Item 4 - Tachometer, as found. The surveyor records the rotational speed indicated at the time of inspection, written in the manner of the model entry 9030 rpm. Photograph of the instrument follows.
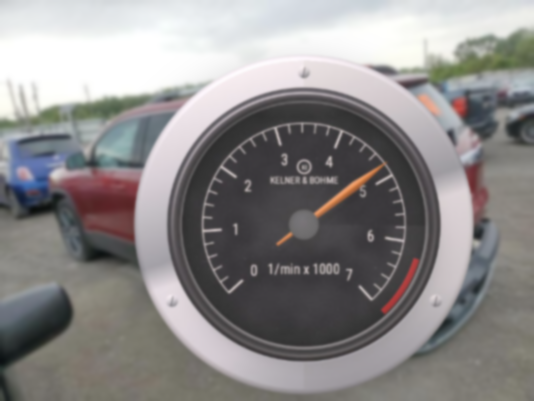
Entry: 4800 rpm
